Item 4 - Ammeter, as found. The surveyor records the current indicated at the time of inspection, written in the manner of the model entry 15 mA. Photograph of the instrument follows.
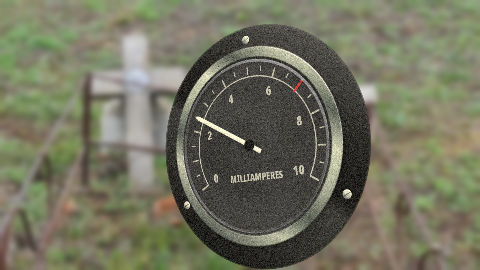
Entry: 2.5 mA
